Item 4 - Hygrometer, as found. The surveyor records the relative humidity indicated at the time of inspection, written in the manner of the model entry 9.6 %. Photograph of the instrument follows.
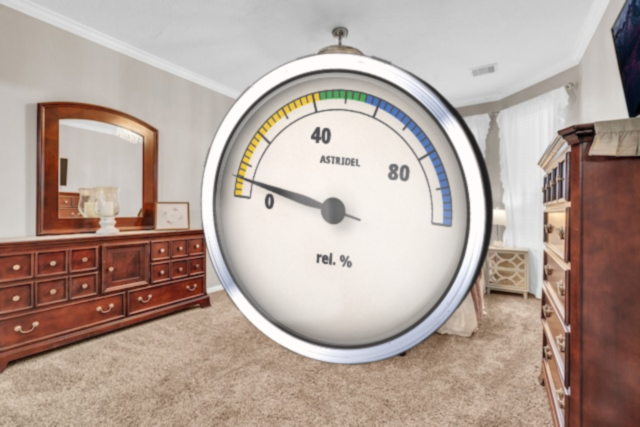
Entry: 6 %
